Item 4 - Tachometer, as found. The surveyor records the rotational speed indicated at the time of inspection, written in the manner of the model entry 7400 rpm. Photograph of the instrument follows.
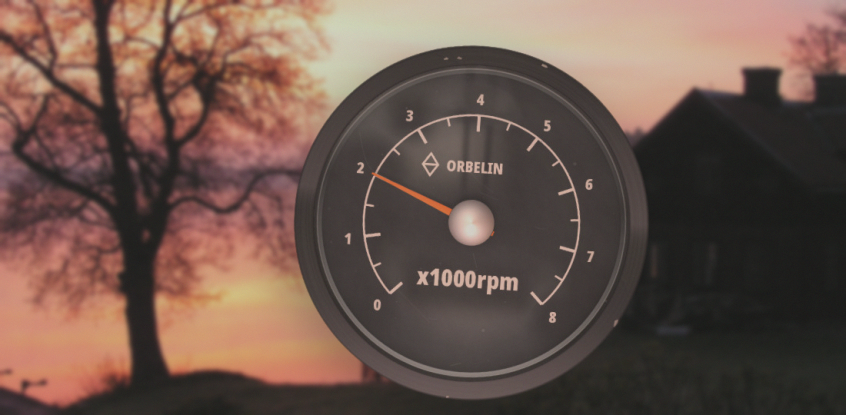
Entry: 2000 rpm
